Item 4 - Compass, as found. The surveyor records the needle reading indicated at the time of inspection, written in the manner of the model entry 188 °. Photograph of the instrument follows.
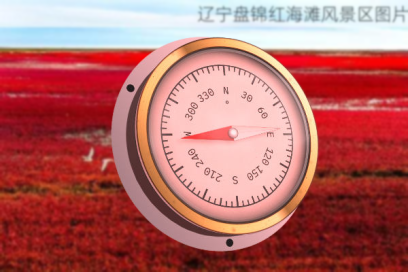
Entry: 265 °
